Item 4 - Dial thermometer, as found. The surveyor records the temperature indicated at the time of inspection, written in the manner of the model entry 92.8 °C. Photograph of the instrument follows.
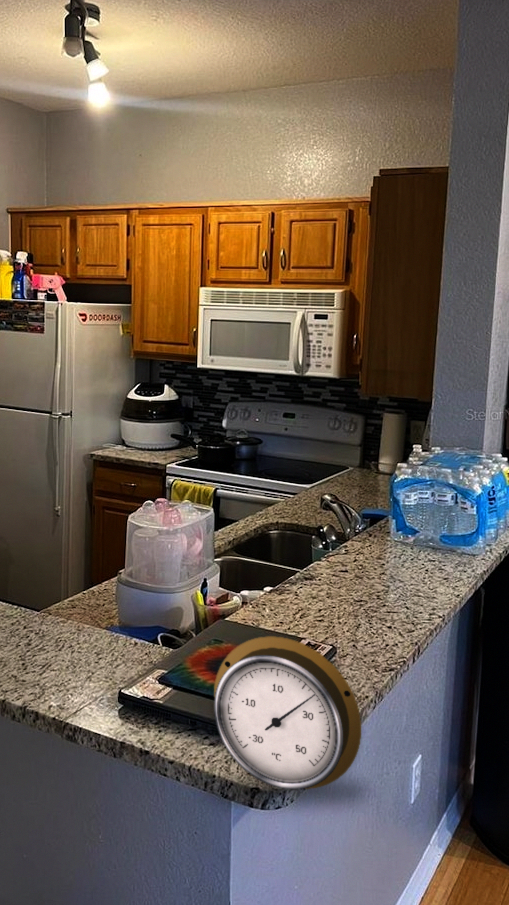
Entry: 24 °C
